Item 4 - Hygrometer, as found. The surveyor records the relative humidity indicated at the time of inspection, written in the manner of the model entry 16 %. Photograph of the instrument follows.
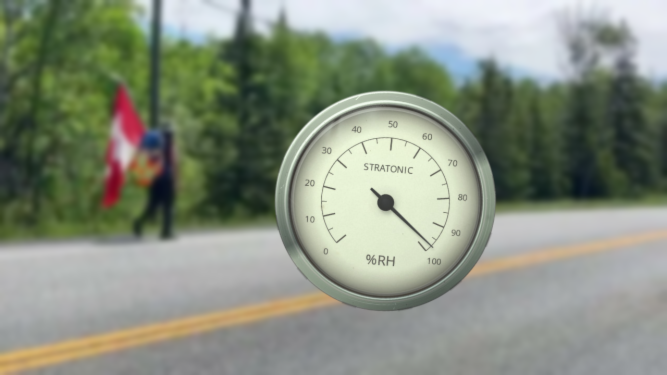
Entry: 97.5 %
